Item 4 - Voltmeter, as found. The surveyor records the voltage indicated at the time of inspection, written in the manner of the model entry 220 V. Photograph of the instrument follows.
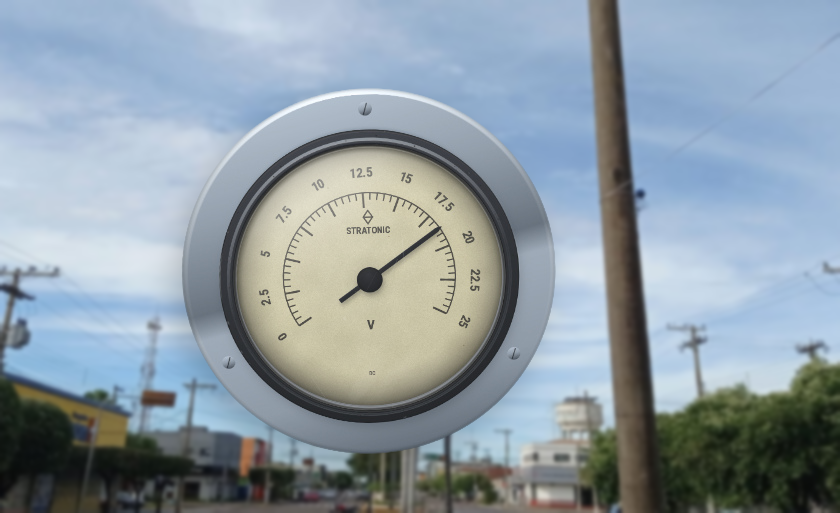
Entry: 18.5 V
